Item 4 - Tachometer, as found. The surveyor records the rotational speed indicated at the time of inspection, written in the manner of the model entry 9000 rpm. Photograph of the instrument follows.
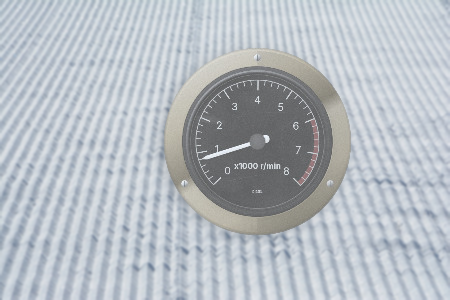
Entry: 800 rpm
